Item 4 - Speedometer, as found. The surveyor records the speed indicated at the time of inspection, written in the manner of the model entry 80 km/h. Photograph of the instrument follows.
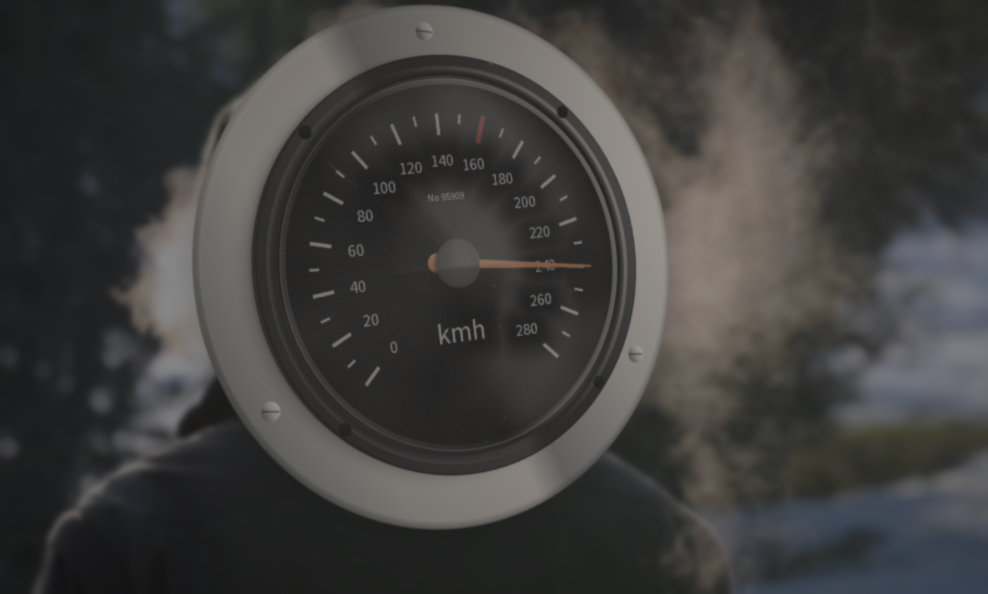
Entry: 240 km/h
